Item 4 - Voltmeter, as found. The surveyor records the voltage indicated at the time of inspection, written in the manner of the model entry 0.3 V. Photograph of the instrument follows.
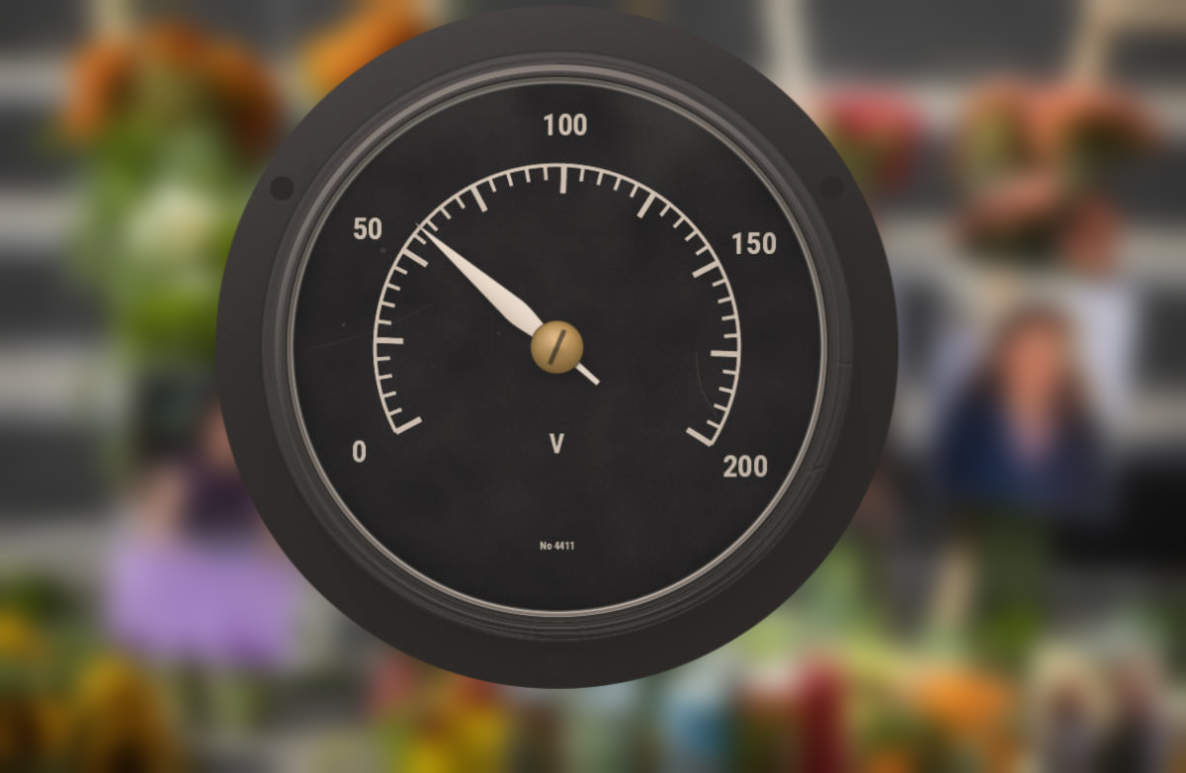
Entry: 57.5 V
